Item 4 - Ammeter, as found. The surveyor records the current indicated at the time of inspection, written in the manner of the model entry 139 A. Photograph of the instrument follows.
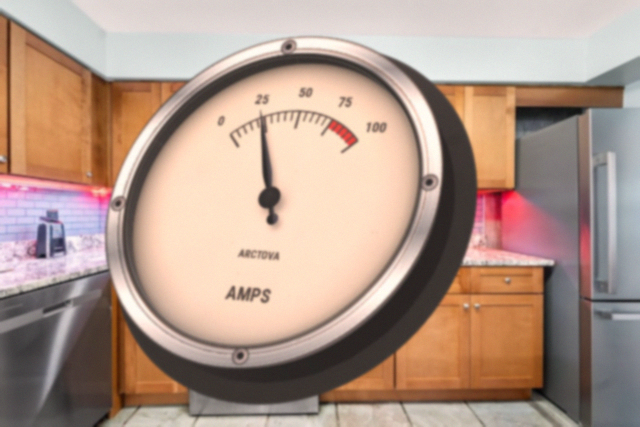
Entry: 25 A
